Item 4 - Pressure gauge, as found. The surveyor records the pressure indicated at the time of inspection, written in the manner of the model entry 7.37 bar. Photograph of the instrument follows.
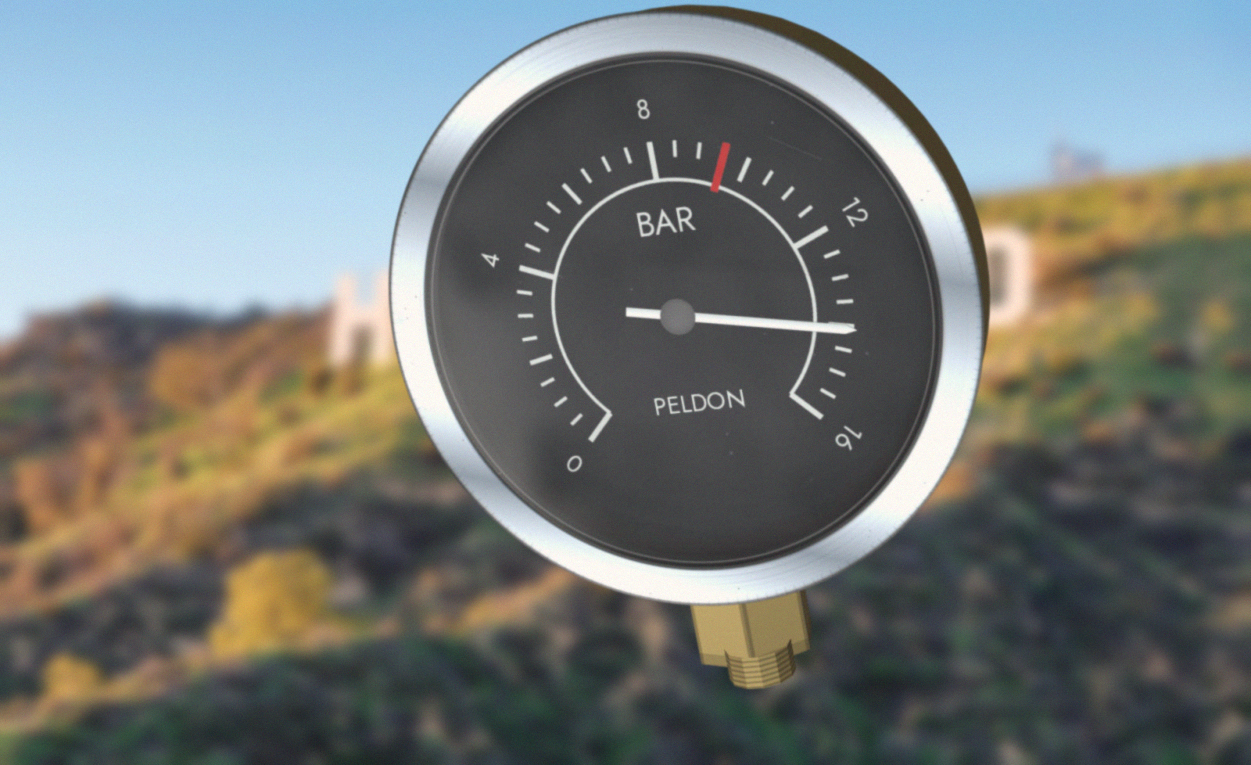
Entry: 14 bar
